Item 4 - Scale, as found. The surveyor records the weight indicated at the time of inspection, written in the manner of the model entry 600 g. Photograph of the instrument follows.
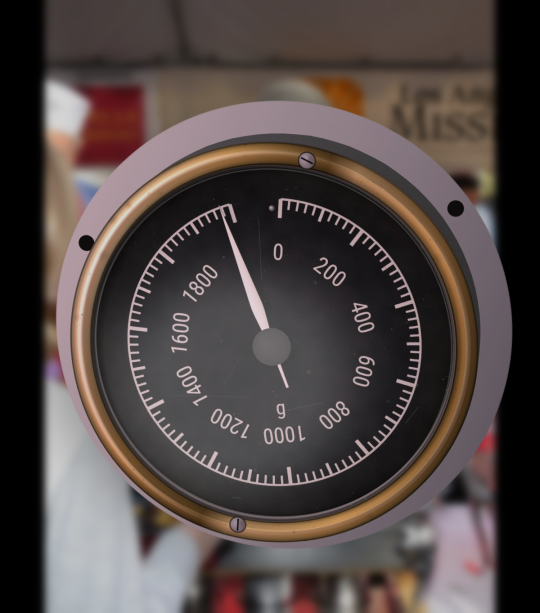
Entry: 1980 g
